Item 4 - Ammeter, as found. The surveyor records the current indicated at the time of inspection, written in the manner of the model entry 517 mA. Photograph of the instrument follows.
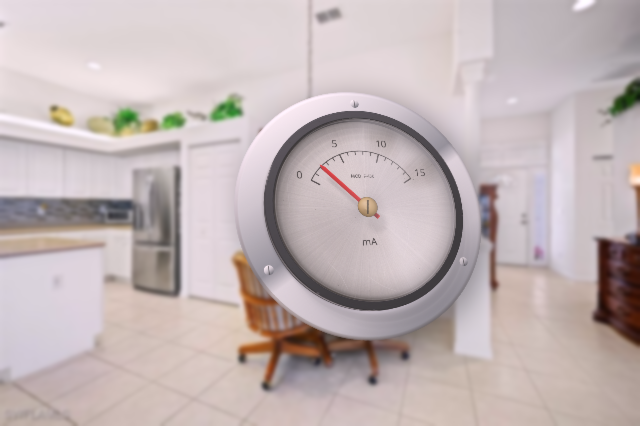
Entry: 2 mA
